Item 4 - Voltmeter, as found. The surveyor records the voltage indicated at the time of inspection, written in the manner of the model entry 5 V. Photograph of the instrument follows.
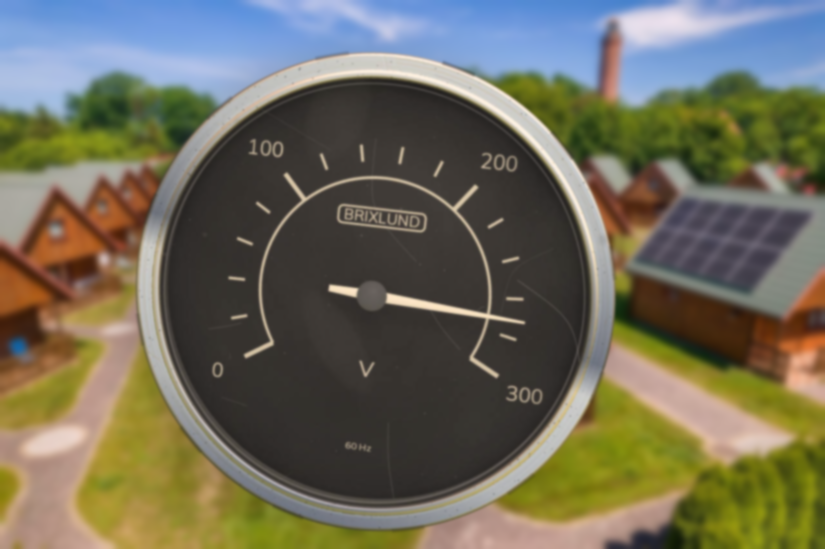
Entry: 270 V
